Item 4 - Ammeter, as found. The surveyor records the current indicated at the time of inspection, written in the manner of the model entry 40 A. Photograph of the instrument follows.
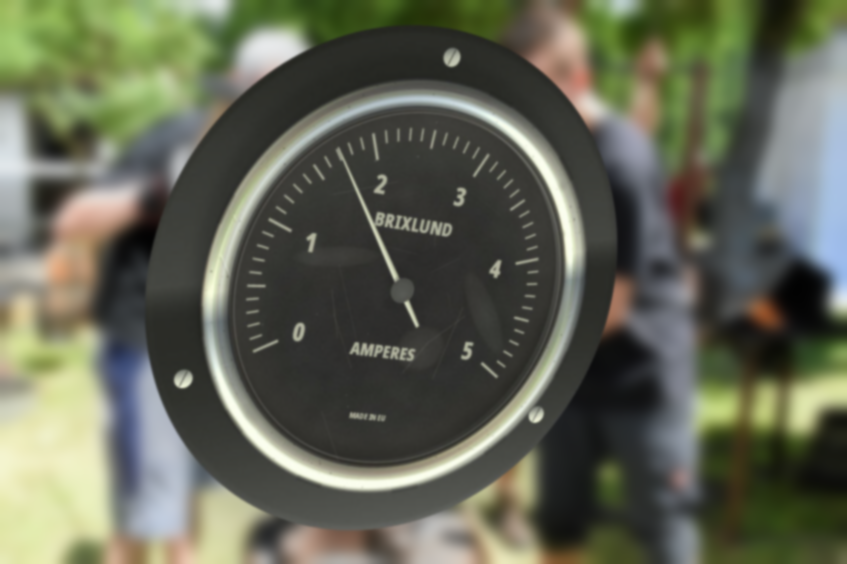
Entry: 1.7 A
